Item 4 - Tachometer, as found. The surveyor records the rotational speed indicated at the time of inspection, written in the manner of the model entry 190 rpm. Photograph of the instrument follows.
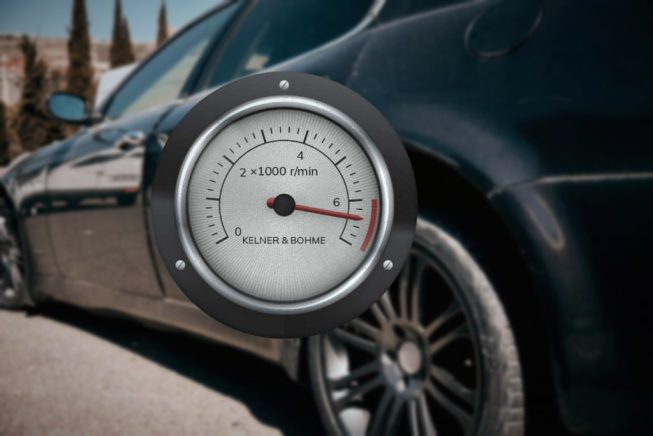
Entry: 6400 rpm
